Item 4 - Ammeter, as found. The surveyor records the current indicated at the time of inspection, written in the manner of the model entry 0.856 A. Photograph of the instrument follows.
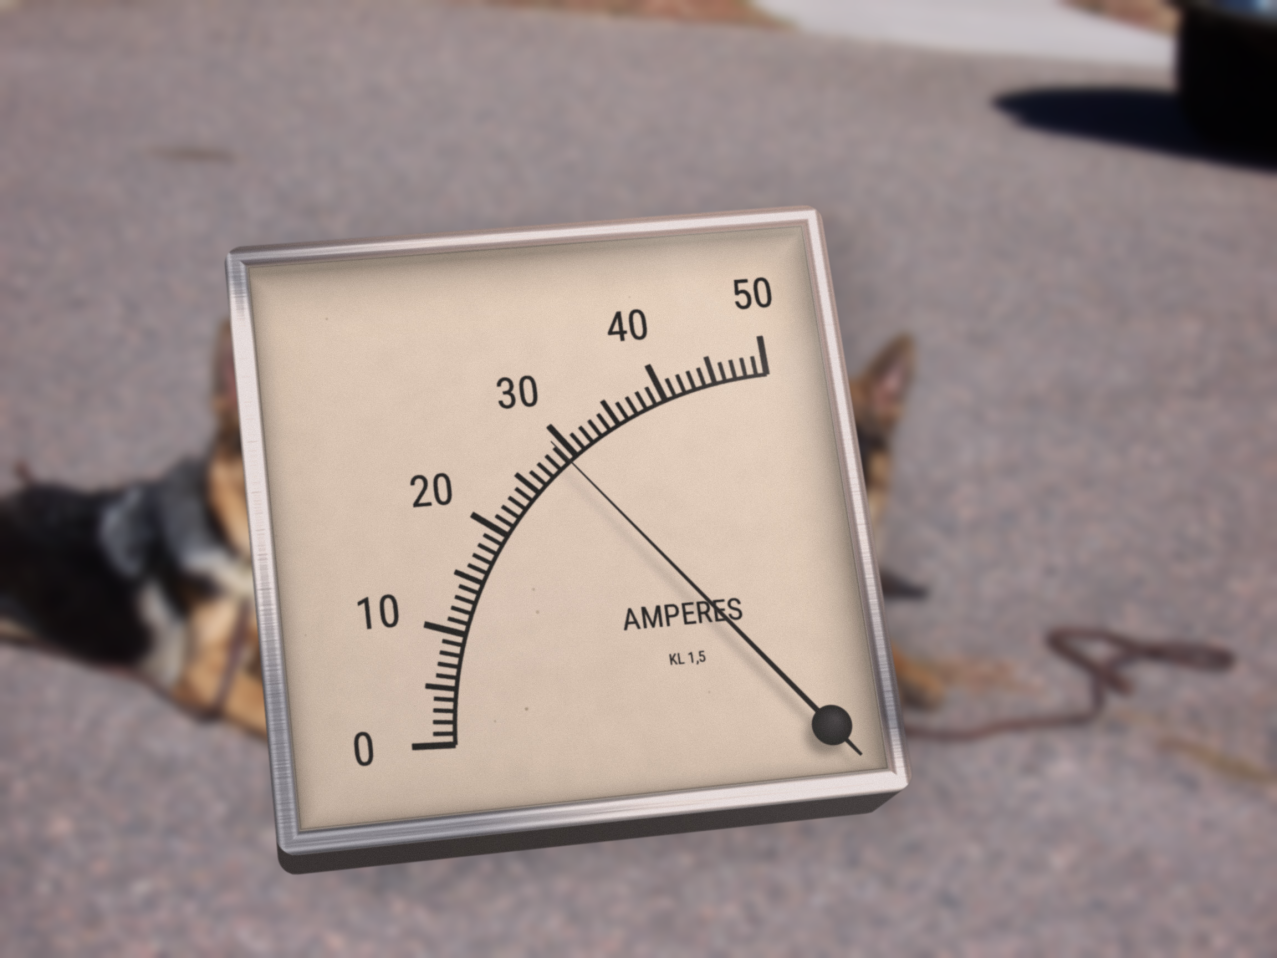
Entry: 29 A
